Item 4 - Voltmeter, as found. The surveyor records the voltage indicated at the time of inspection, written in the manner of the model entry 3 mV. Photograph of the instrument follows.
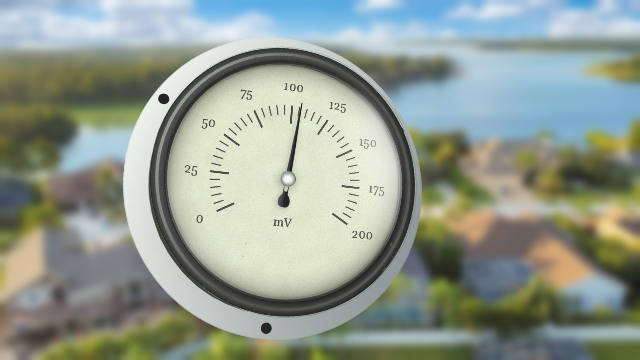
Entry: 105 mV
